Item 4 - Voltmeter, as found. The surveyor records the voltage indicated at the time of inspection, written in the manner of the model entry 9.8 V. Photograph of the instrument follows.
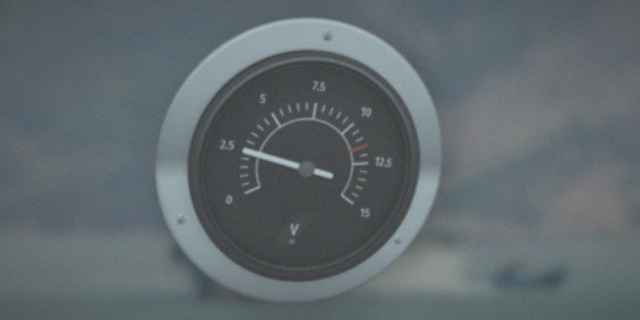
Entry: 2.5 V
